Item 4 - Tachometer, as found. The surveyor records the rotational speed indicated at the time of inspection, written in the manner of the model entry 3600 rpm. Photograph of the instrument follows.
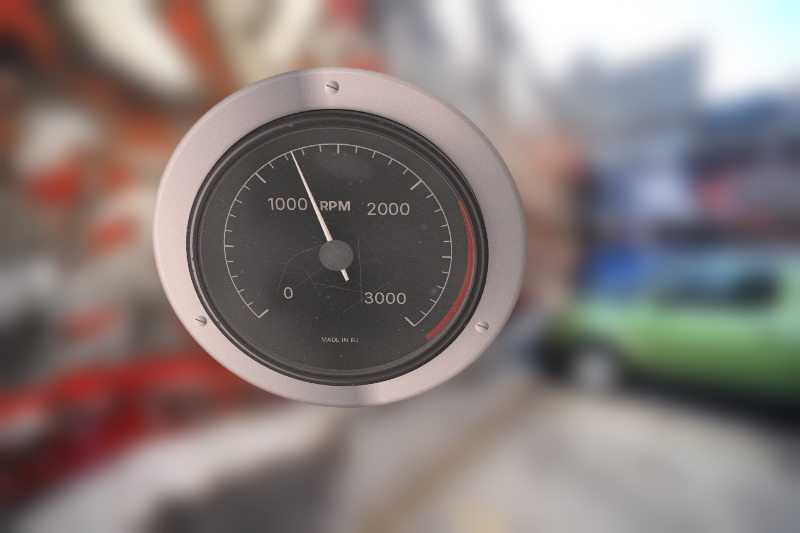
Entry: 1250 rpm
